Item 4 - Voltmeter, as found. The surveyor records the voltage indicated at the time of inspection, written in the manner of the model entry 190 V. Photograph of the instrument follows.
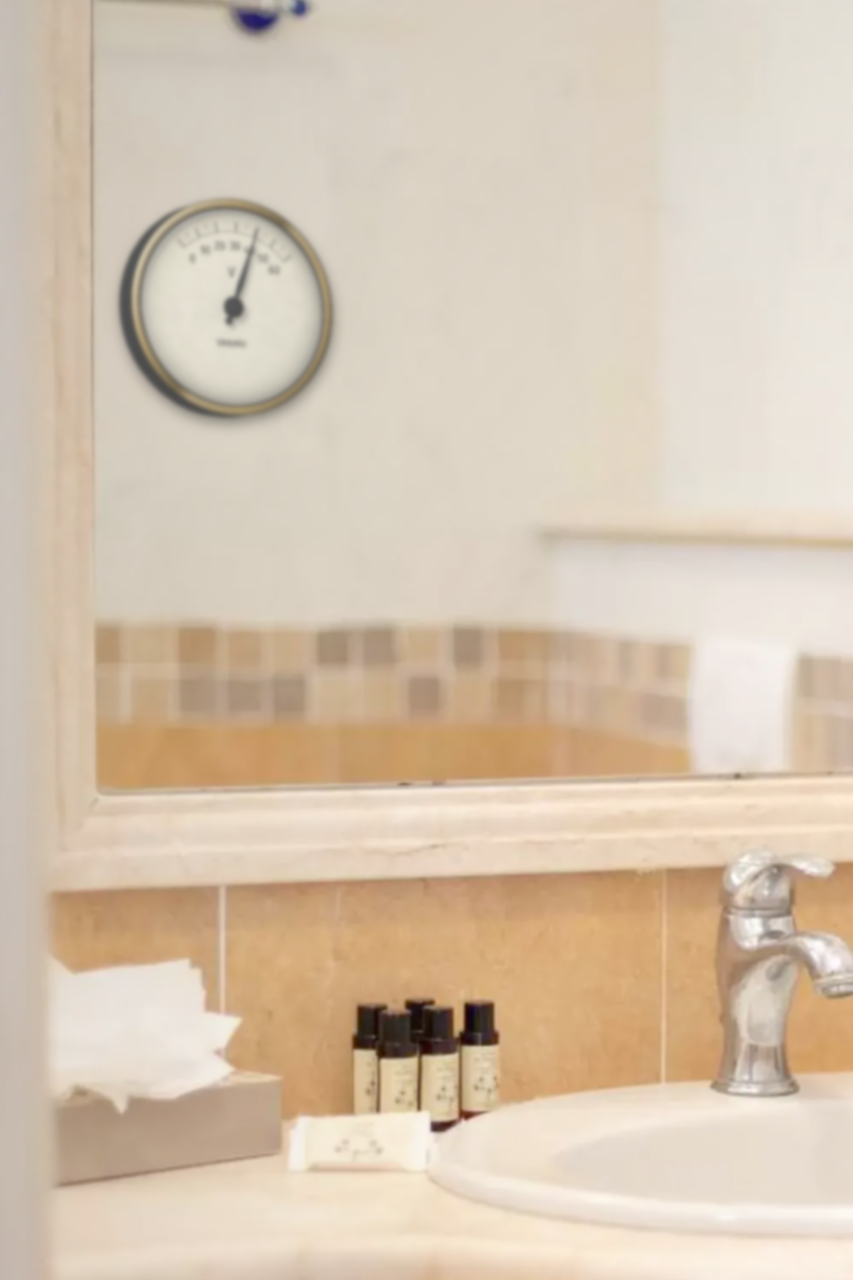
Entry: 40 V
